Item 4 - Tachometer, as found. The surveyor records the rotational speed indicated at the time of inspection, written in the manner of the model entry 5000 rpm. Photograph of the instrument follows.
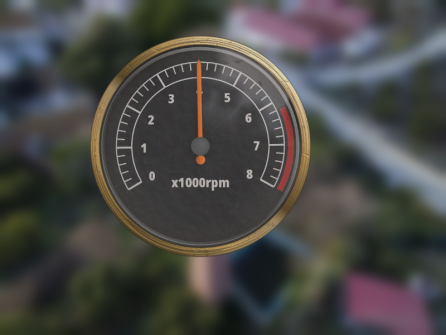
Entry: 4000 rpm
